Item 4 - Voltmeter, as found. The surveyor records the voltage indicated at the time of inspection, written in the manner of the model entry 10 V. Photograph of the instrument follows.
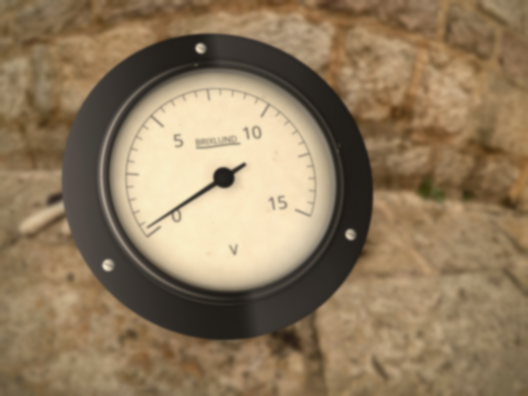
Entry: 0.25 V
